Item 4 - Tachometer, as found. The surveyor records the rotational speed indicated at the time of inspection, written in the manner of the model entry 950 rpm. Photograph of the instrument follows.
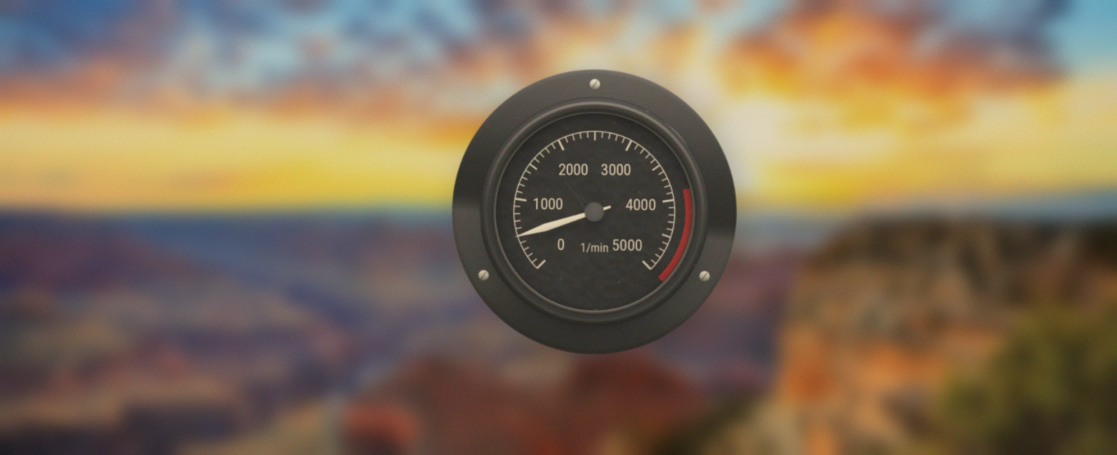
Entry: 500 rpm
